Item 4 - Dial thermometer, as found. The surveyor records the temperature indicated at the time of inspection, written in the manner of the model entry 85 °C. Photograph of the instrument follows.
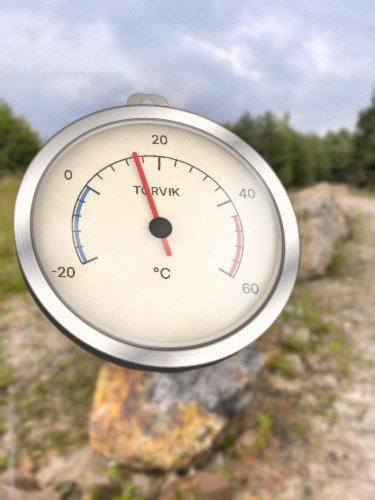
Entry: 14 °C
